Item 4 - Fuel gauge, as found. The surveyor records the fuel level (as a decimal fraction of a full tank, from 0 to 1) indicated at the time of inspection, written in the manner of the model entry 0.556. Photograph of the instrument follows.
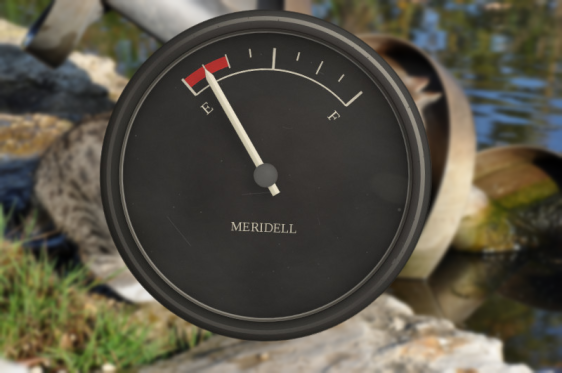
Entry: 0.125
